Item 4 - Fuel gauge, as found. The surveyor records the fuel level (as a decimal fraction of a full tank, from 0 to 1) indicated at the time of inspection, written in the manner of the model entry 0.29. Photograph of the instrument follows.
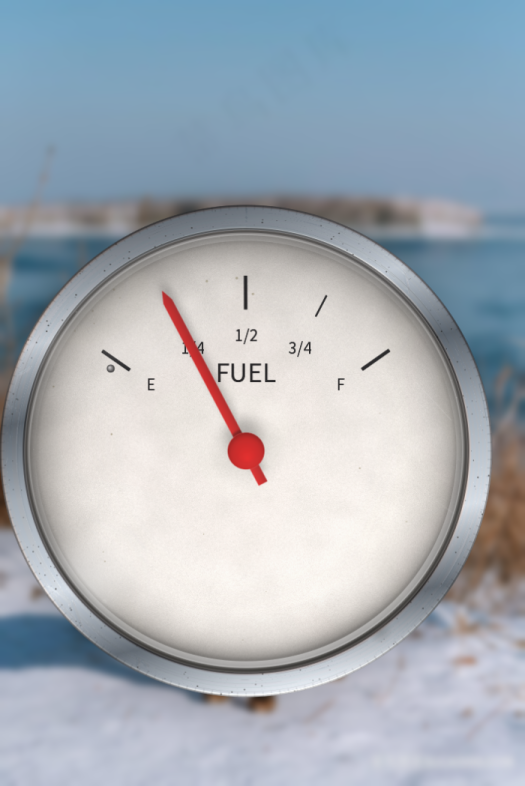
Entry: 0.25
